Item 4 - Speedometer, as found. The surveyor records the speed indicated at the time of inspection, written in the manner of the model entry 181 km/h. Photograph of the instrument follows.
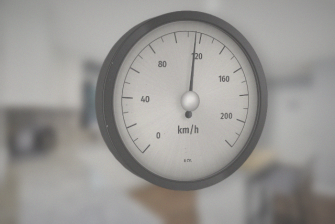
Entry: 115 km/h
